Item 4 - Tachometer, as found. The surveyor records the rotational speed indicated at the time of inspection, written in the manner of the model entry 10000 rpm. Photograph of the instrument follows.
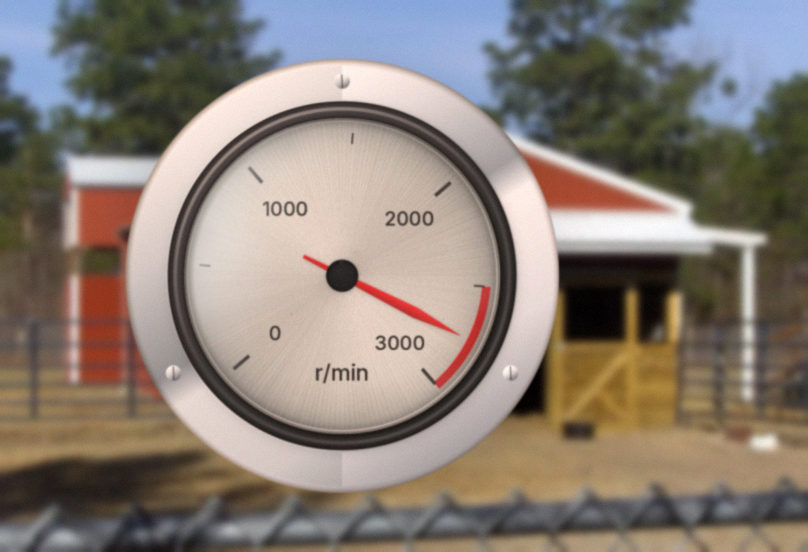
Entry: 2750 rpm
